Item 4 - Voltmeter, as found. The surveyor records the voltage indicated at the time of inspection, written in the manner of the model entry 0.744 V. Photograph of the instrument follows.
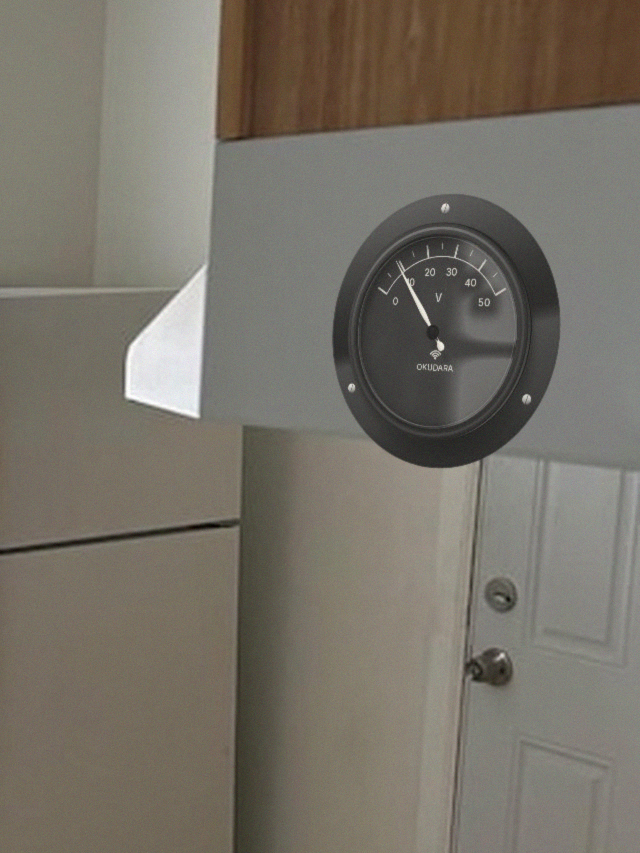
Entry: 10 V
